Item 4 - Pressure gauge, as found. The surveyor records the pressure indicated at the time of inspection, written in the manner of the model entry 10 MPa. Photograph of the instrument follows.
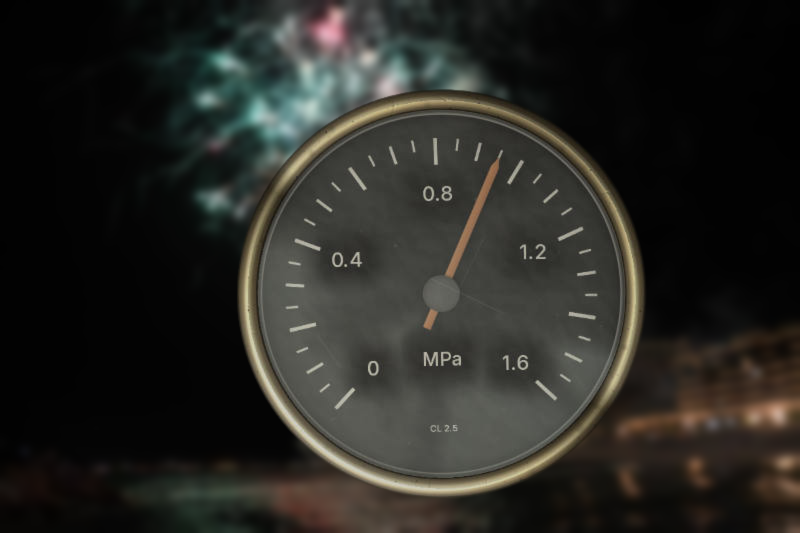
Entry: 0.95 MPa
